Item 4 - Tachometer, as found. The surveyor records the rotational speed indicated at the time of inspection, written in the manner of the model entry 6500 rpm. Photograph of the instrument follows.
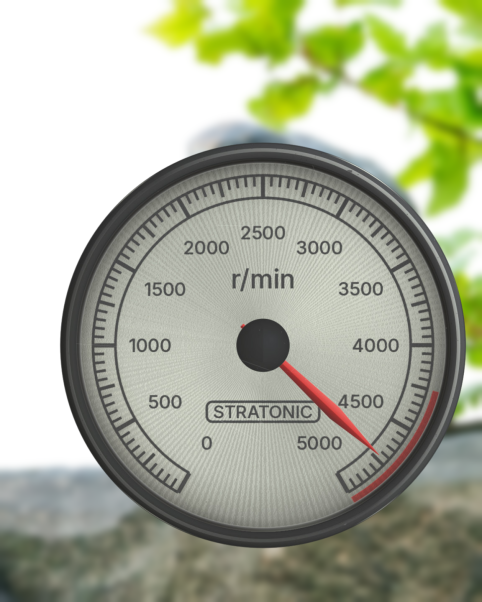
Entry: 4725 rpm
